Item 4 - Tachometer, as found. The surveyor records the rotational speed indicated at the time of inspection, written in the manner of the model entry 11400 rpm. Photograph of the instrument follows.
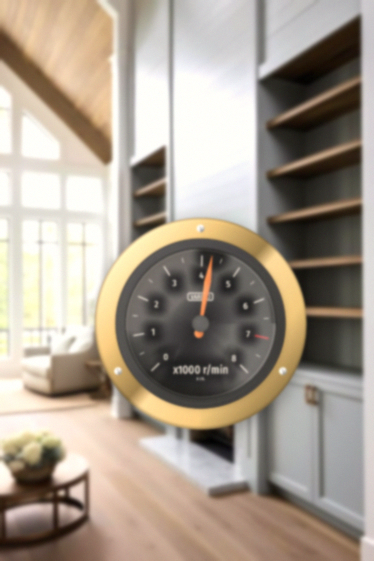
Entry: 4250 rpm
